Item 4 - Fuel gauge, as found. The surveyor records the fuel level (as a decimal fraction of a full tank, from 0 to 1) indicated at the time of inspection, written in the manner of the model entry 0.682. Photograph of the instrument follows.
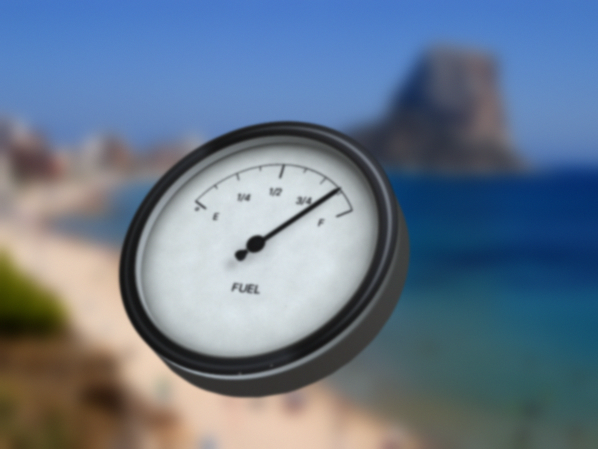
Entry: 0.875
